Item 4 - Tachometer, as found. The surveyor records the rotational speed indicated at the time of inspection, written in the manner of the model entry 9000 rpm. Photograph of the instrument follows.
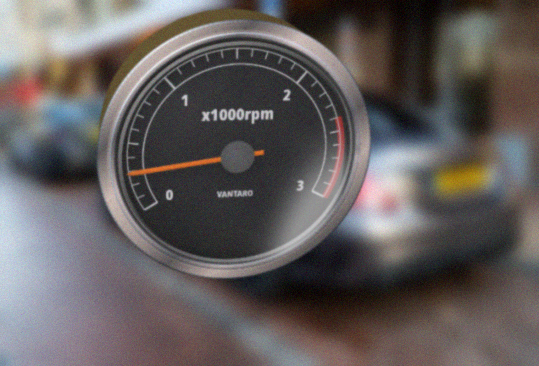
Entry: 300 rpm
